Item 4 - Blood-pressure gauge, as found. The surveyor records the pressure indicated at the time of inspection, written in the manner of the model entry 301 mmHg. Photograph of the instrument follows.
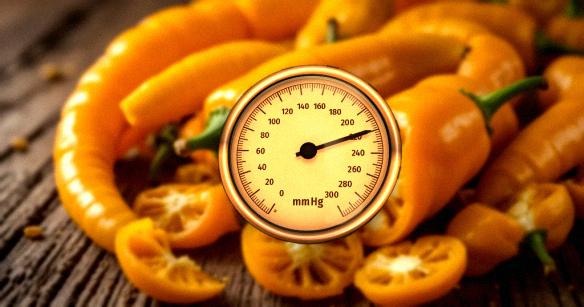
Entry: 220 mmHg
